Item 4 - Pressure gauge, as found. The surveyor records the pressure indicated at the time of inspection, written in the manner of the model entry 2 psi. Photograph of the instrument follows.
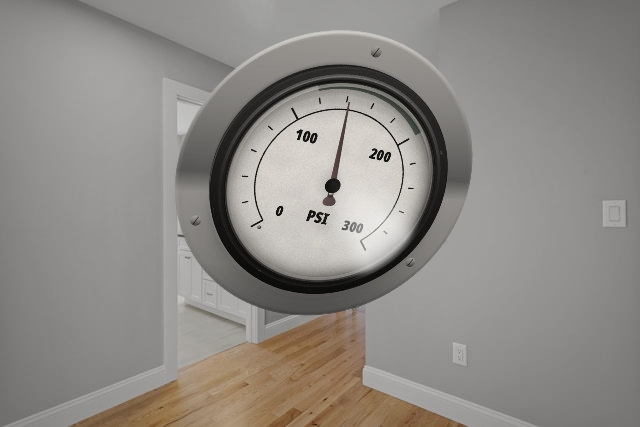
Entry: 140 psi
